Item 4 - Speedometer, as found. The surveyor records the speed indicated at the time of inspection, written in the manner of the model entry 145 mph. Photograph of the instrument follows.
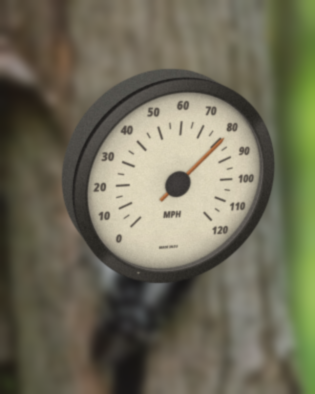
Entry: 80 mph
